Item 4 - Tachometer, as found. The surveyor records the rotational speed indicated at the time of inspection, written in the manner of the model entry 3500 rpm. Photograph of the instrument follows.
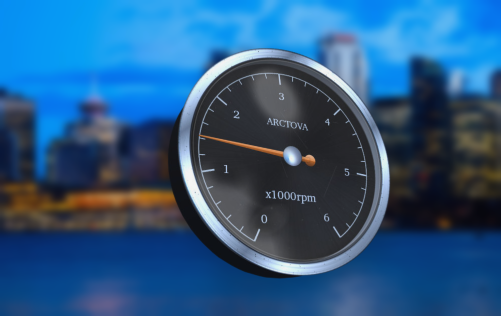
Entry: 1400 rpm
